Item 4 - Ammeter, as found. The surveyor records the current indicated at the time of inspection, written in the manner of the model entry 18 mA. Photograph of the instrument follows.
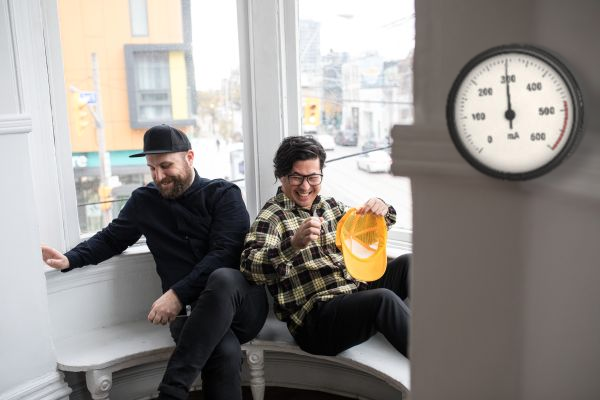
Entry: 300 mA
